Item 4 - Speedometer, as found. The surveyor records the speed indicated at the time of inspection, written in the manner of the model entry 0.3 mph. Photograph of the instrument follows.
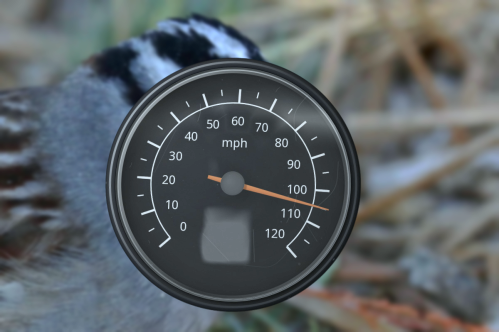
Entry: 105 mph
